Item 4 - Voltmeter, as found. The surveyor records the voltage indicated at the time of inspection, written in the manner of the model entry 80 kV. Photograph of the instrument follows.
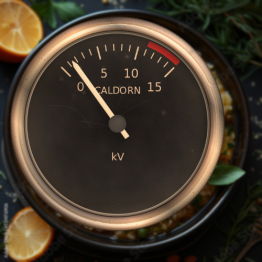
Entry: 1.5 kV
